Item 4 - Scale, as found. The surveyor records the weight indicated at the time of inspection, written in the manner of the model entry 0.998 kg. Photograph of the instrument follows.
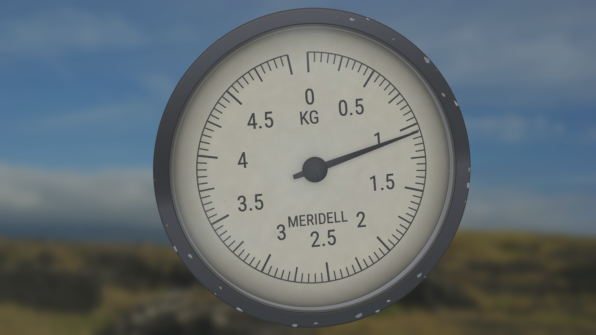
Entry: 1.05 kg
